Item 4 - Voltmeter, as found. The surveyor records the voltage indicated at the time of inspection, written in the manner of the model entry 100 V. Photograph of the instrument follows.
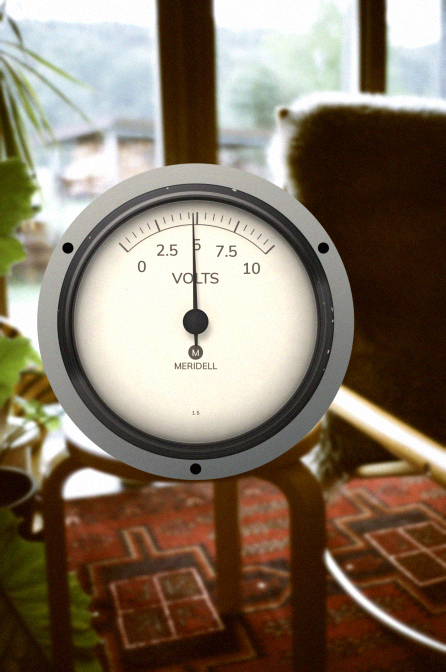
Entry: 4.75 V
